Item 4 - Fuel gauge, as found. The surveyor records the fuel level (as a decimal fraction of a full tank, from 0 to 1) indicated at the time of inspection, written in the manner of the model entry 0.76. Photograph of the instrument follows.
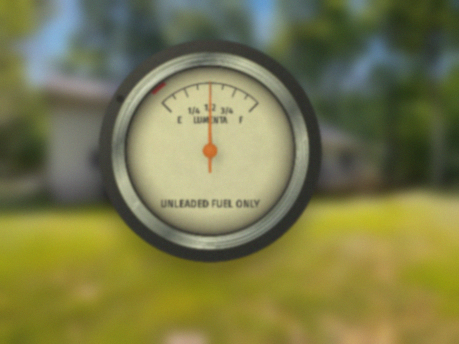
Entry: 0.5
